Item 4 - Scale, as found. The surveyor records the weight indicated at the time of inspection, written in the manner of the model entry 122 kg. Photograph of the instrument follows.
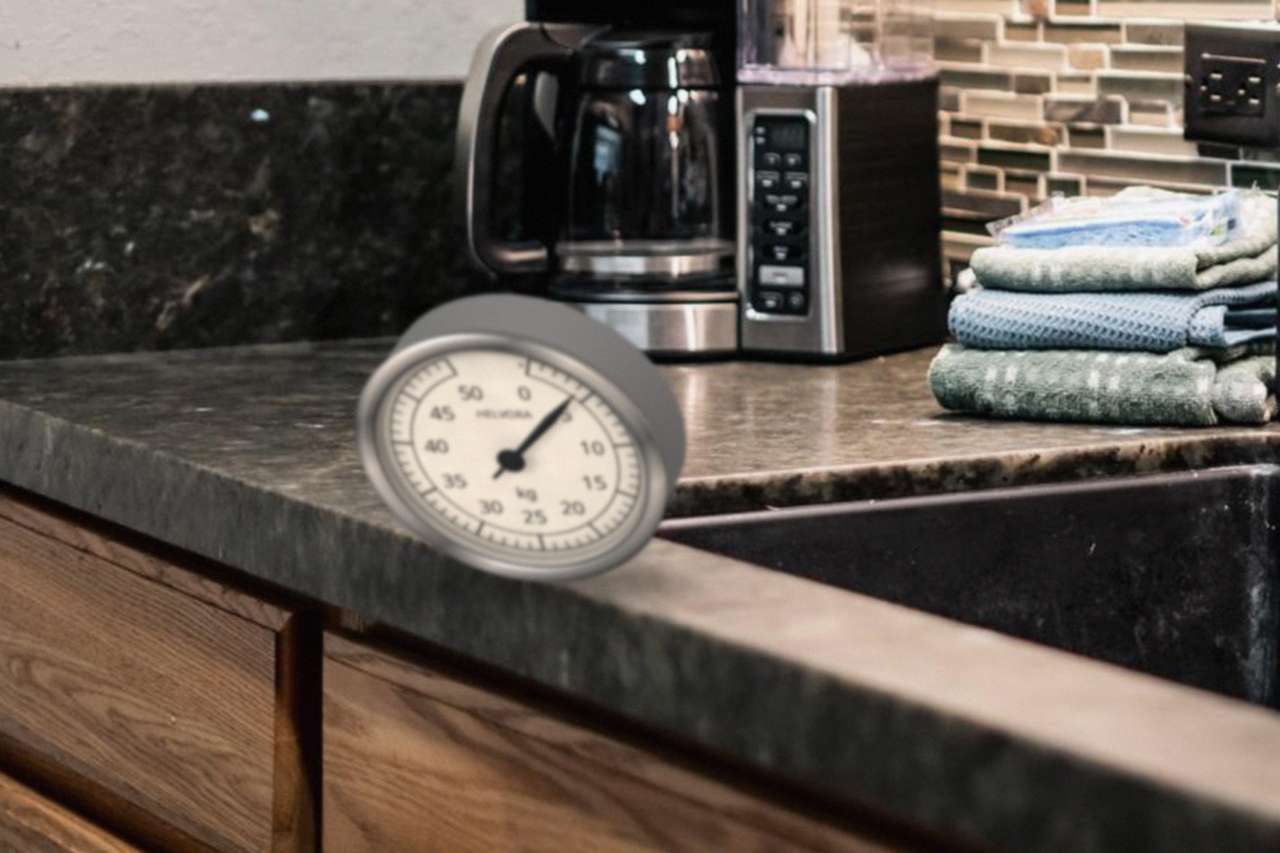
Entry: 4 kg
